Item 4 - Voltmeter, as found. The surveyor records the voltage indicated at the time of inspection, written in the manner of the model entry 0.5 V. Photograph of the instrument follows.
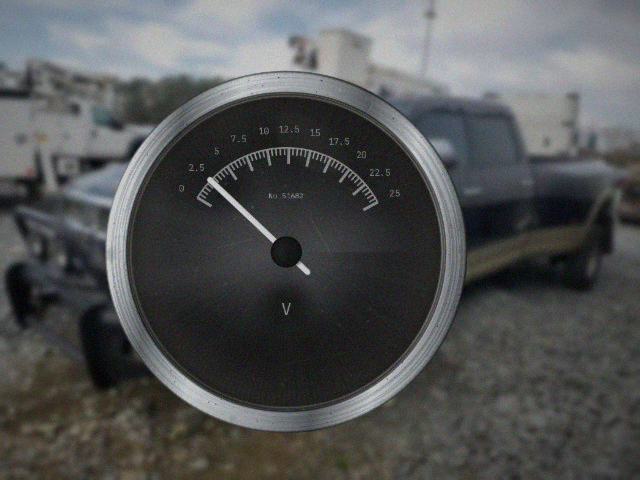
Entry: 2.5 V
